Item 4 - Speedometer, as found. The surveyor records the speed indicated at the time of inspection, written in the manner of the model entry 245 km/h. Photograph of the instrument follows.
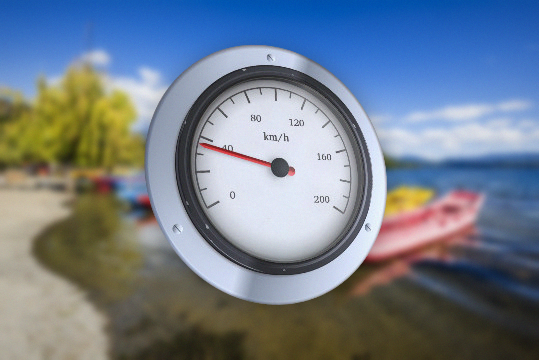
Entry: 35 km/h
